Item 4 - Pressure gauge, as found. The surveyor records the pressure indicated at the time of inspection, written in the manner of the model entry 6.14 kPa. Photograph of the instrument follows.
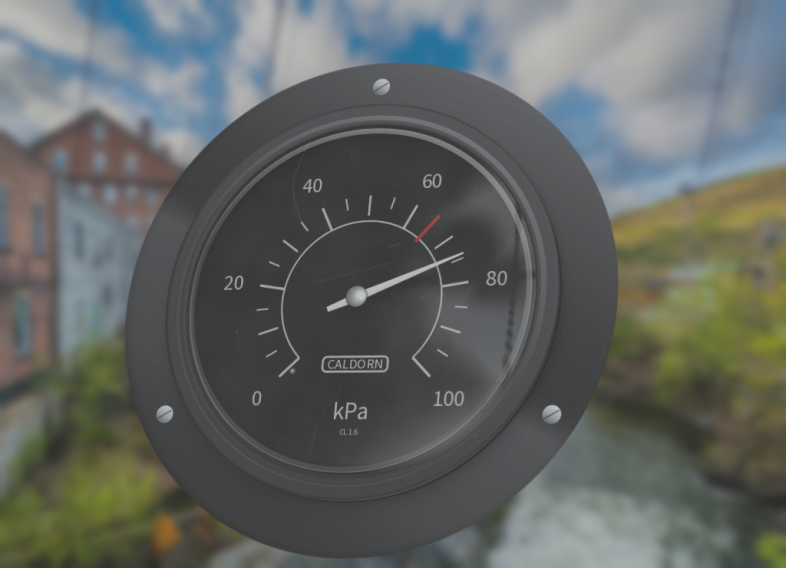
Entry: 75 kPa
